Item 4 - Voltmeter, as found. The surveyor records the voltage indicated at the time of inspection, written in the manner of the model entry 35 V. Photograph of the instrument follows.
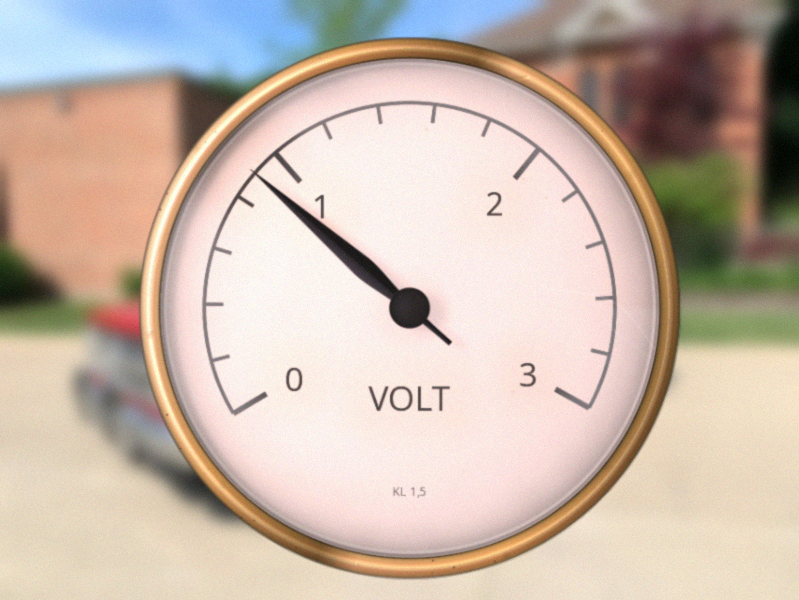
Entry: 0.9 V
